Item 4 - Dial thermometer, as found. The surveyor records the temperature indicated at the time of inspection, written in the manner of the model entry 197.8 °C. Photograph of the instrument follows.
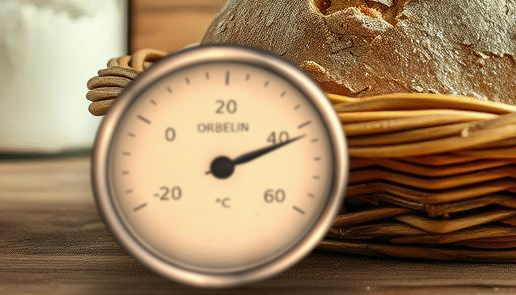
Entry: 42 °C
